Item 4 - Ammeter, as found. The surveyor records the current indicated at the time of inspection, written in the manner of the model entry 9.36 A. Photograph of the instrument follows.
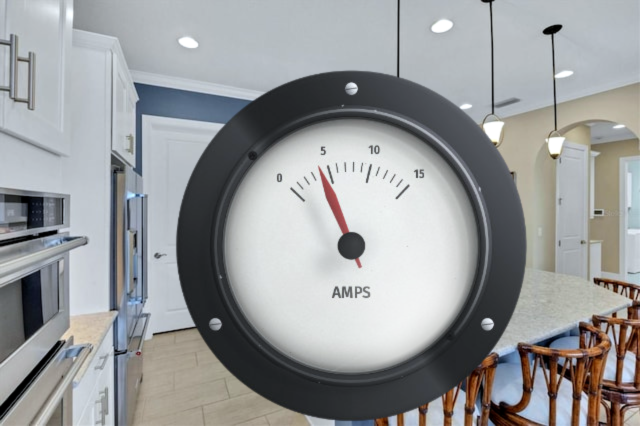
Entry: 4 A
